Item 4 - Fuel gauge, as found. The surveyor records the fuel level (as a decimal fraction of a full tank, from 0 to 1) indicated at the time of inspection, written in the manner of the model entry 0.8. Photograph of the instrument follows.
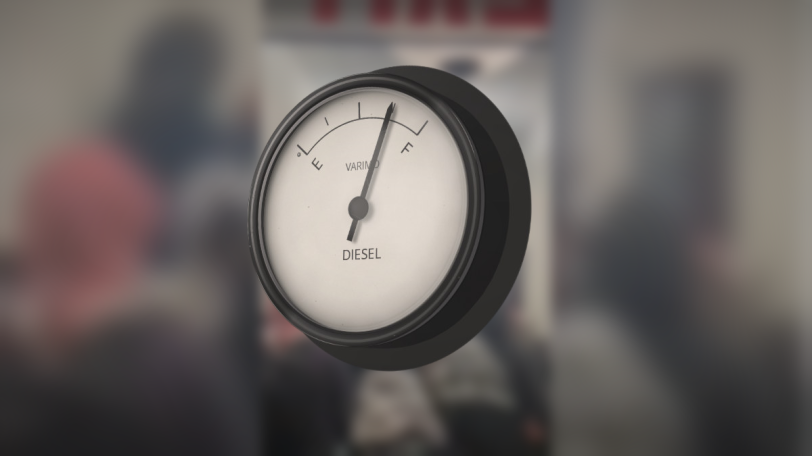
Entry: 0.75
